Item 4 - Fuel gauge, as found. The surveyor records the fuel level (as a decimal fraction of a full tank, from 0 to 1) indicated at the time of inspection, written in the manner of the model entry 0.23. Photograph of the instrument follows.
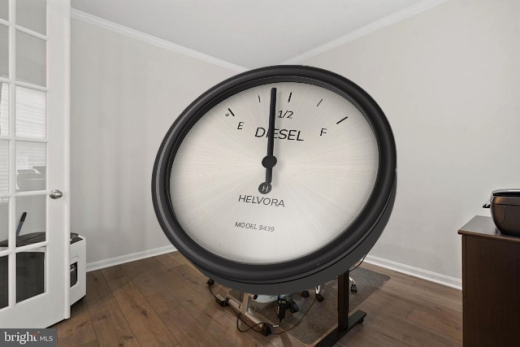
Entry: 0.375
